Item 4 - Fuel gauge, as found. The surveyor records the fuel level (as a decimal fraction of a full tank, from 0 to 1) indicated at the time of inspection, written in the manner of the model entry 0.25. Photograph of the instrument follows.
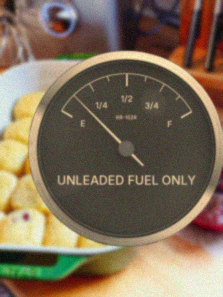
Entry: 0.125
